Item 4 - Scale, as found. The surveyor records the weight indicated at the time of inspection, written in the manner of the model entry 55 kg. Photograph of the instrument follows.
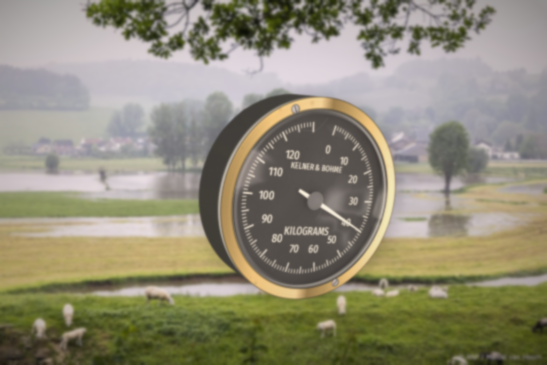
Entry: 40 kg
